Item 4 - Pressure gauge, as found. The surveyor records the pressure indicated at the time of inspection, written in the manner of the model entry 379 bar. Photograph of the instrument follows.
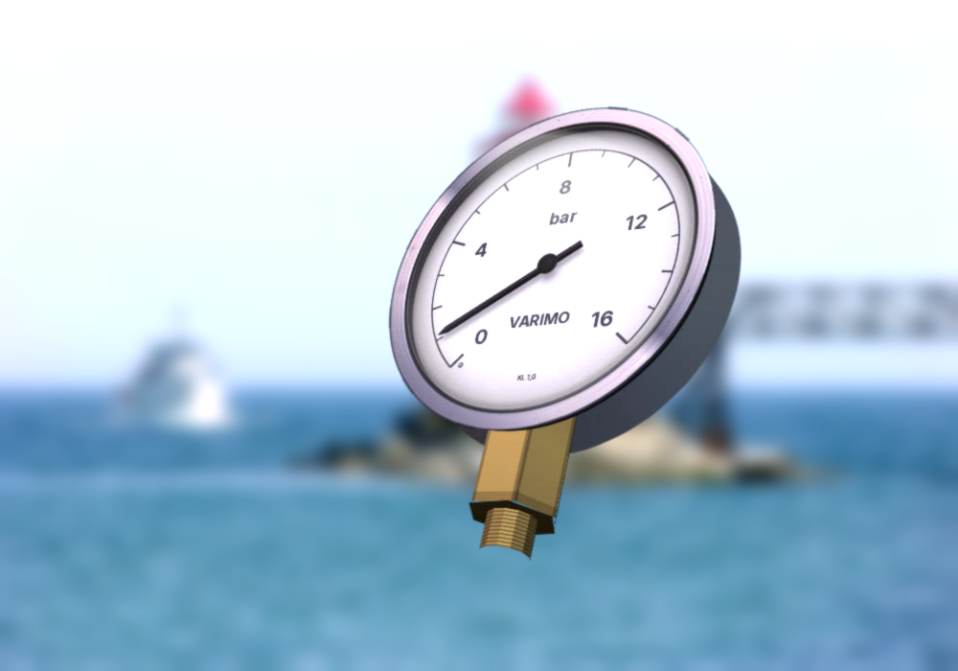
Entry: 1 bar
